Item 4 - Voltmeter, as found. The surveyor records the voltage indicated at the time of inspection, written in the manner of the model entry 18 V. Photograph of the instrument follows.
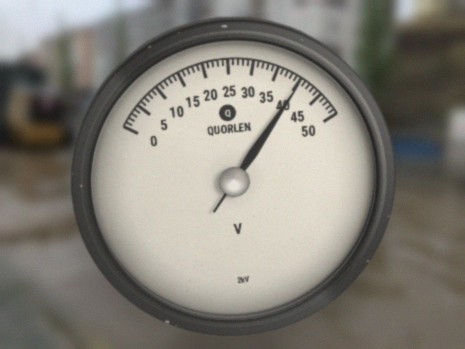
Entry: 40 V
